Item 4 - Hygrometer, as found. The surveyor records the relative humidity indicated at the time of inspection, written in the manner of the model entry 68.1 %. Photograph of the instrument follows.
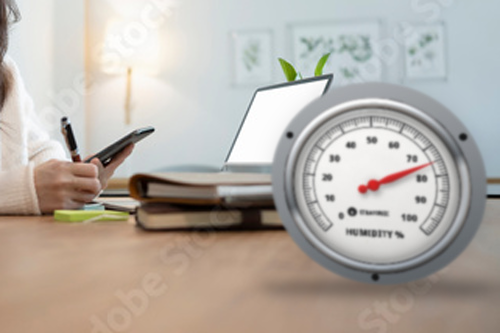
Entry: 75 %
